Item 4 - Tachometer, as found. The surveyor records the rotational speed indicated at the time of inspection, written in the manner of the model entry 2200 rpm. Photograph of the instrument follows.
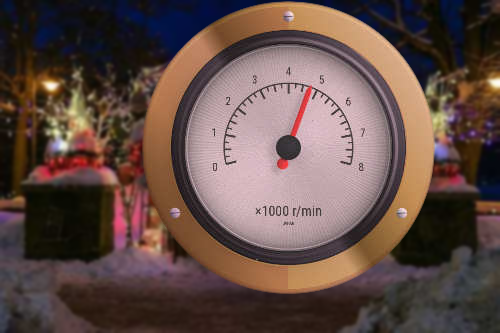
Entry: 4750 rpm
